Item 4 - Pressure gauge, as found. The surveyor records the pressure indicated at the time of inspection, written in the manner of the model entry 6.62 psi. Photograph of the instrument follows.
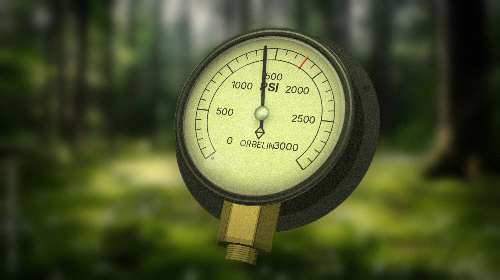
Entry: 1400 psi
